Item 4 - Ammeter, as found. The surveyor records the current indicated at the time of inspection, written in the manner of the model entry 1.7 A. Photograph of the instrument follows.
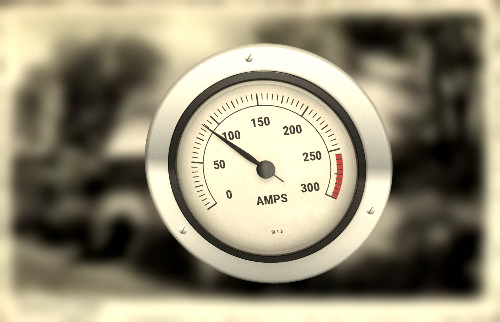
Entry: 90 A
